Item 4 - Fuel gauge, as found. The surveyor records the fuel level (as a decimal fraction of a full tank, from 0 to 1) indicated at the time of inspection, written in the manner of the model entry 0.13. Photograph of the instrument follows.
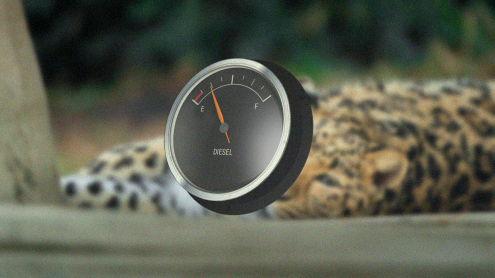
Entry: 0.25
